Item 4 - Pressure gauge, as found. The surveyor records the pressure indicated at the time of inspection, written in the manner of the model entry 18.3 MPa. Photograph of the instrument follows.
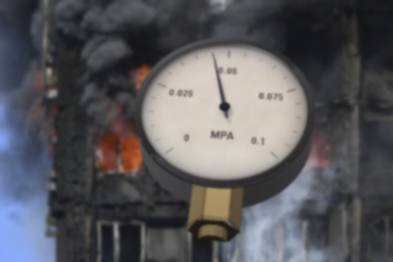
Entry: 0.045 MPa
